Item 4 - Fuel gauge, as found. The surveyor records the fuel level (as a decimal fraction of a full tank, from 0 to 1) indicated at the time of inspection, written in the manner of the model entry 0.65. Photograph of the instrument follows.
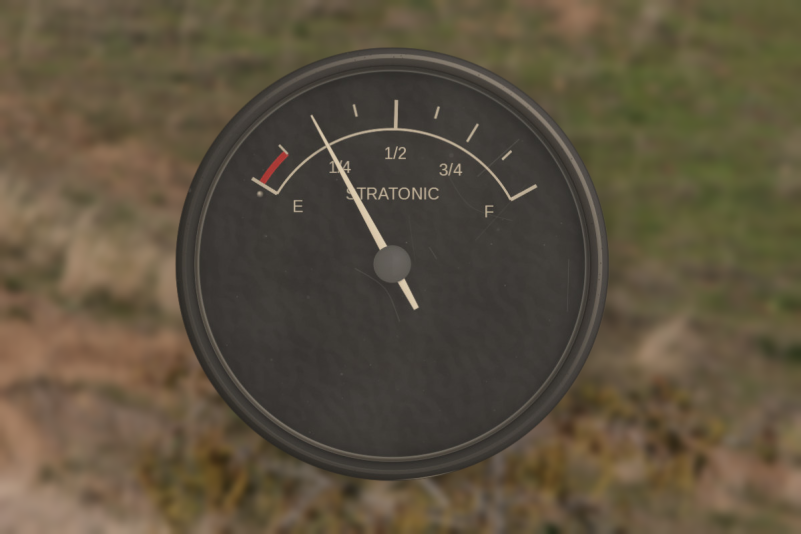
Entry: 0.25
